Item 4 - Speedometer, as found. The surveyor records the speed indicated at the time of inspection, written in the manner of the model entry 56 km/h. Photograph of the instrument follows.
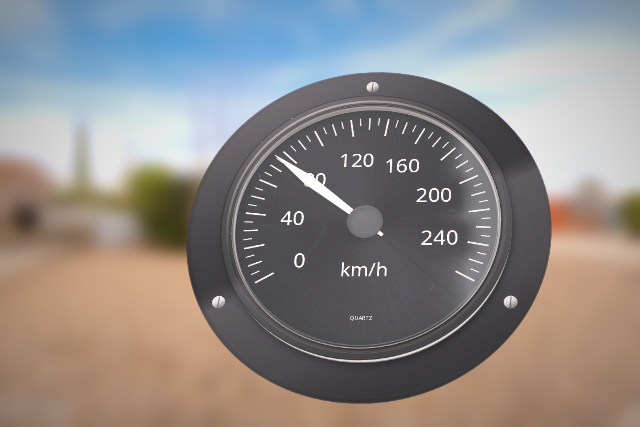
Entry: 75 km/h
